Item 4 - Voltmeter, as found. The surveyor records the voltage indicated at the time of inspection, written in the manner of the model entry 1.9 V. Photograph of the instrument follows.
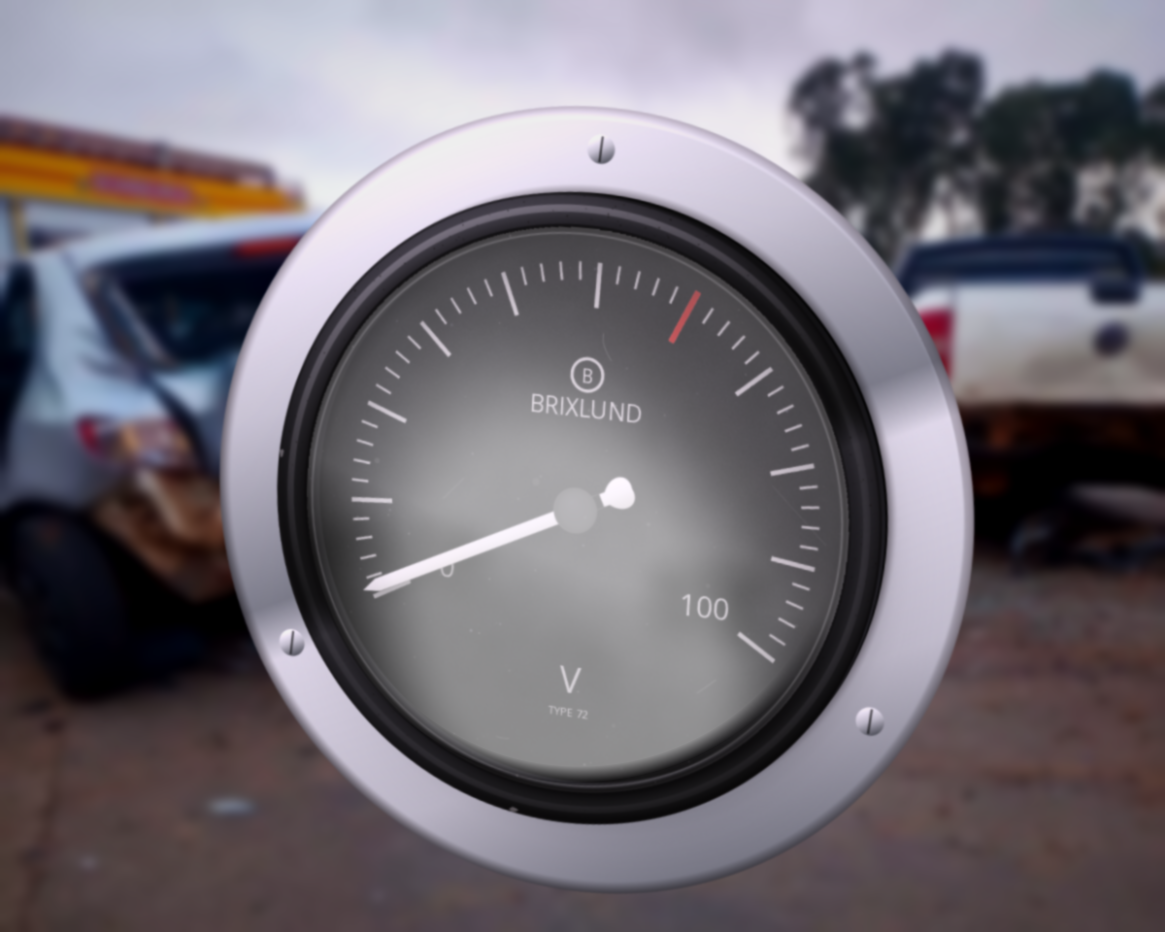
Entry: 1 V
